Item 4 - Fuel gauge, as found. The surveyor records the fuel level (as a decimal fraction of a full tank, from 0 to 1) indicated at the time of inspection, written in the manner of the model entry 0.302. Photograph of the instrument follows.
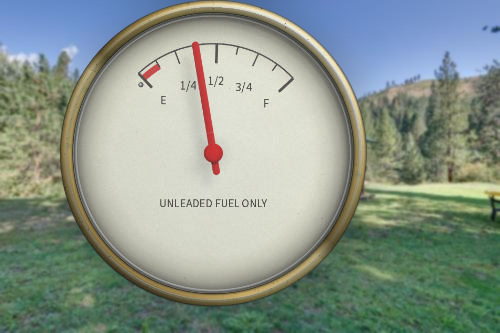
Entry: 0.375
